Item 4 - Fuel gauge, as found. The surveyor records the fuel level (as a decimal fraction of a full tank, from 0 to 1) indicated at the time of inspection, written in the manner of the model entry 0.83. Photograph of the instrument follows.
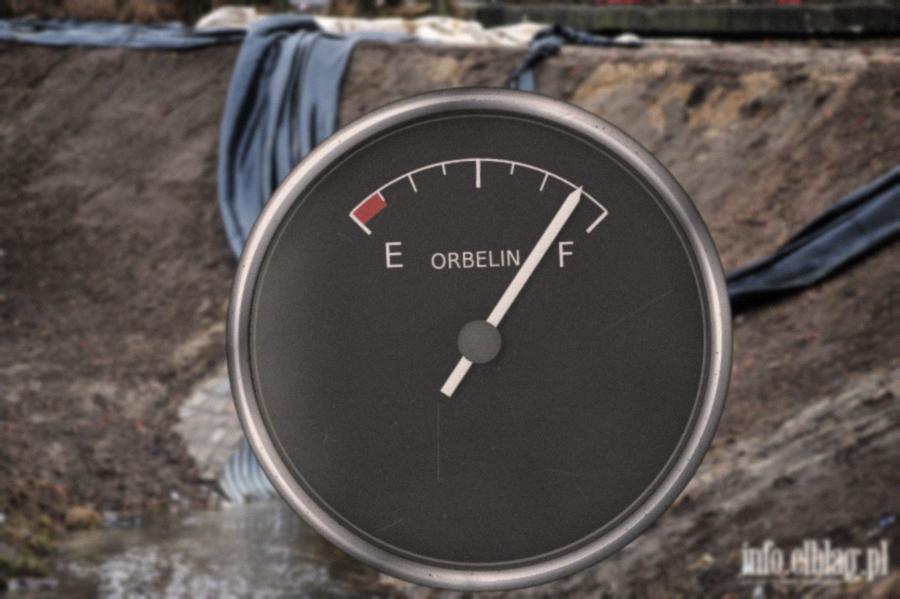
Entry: 0.875
